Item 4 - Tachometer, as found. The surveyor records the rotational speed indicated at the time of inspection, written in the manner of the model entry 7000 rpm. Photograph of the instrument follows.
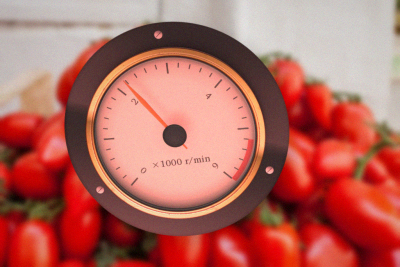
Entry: 2200 rpm
